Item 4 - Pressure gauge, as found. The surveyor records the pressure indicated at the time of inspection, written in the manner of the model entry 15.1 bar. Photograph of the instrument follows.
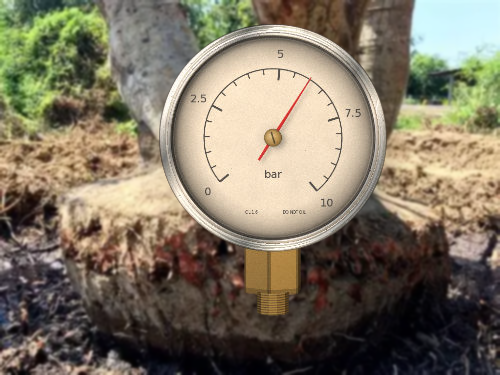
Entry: 6 bar
